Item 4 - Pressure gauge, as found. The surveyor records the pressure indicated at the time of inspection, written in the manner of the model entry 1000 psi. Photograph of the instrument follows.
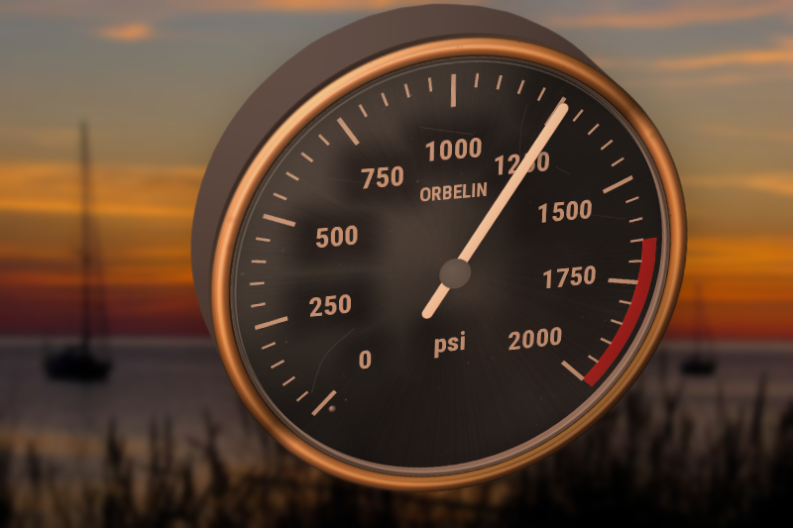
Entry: 1250 psi
